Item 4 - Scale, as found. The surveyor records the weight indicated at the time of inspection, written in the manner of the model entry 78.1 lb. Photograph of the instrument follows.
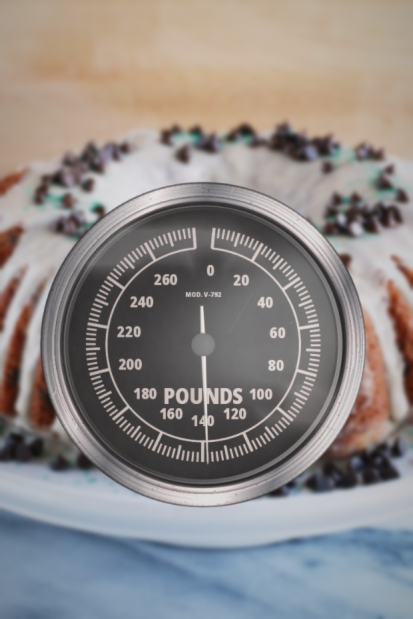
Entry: 138 lb
